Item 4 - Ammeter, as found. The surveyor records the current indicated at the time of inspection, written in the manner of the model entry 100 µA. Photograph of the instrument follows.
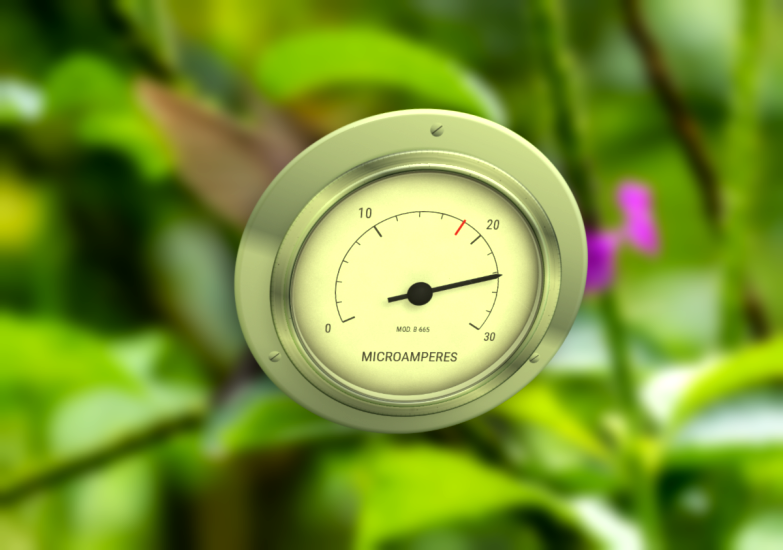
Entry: 24 µA
